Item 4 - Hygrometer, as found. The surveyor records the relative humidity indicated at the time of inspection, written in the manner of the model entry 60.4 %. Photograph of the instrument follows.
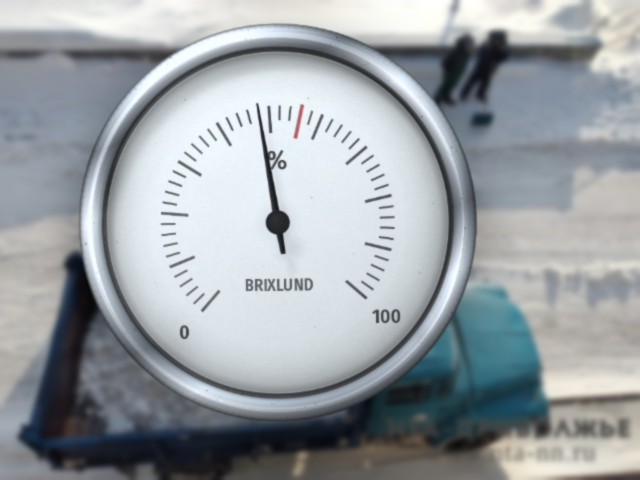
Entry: 48 %
